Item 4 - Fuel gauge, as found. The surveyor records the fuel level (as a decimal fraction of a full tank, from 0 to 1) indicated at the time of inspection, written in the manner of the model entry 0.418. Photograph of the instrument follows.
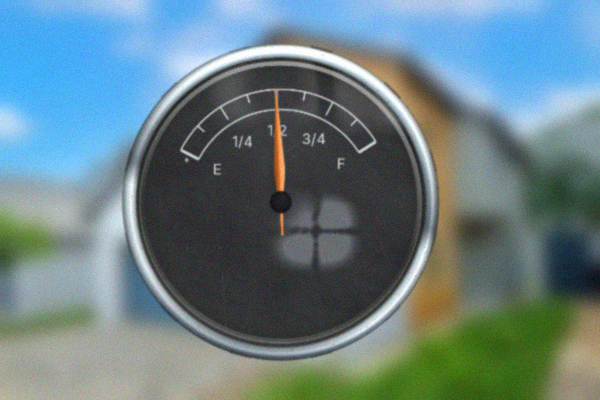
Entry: 0.5
